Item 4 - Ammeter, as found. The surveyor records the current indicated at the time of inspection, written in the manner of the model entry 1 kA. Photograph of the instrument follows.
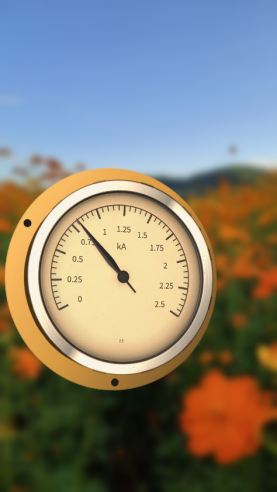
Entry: 0.8 kA
